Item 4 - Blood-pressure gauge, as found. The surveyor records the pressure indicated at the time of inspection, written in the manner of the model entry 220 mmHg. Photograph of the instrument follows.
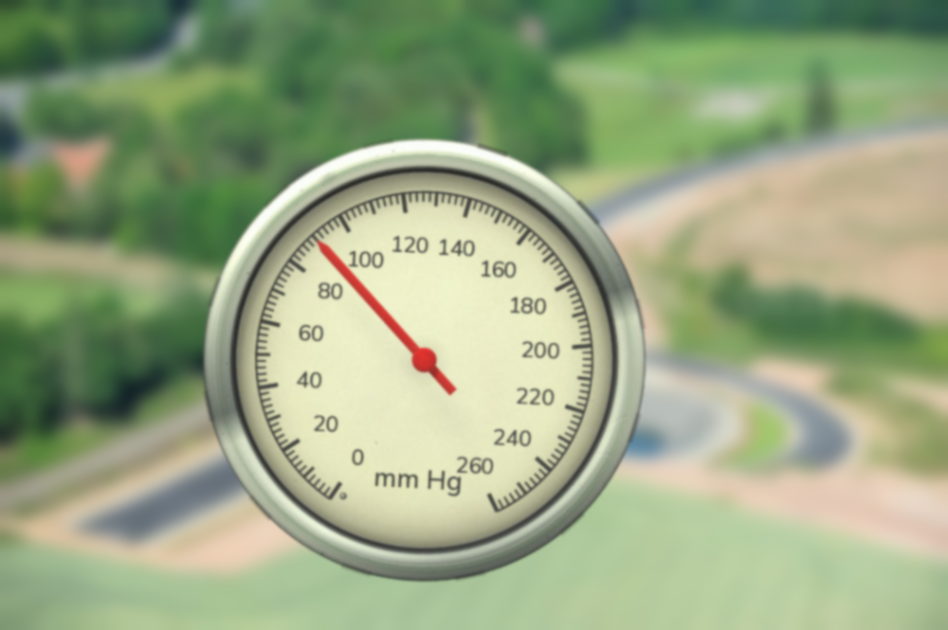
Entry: 90 mmHg
